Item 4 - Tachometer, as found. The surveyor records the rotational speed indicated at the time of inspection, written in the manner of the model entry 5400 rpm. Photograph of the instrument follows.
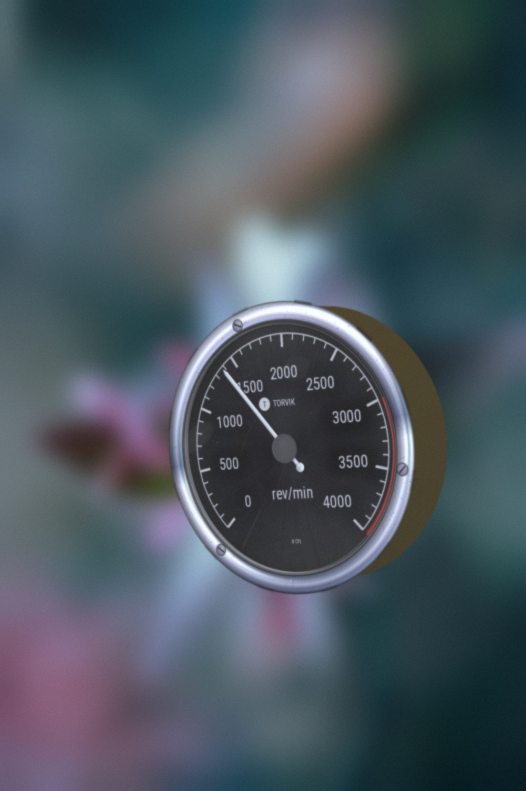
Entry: 1400 rpm
